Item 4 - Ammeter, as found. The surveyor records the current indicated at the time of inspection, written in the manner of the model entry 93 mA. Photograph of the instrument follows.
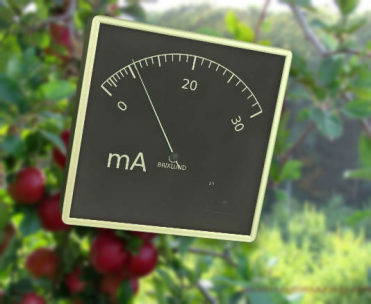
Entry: 11 mA
